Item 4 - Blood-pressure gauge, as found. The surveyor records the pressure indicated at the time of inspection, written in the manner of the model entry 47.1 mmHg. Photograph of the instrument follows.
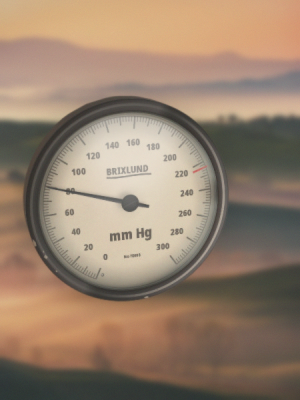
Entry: 80 mmHg
